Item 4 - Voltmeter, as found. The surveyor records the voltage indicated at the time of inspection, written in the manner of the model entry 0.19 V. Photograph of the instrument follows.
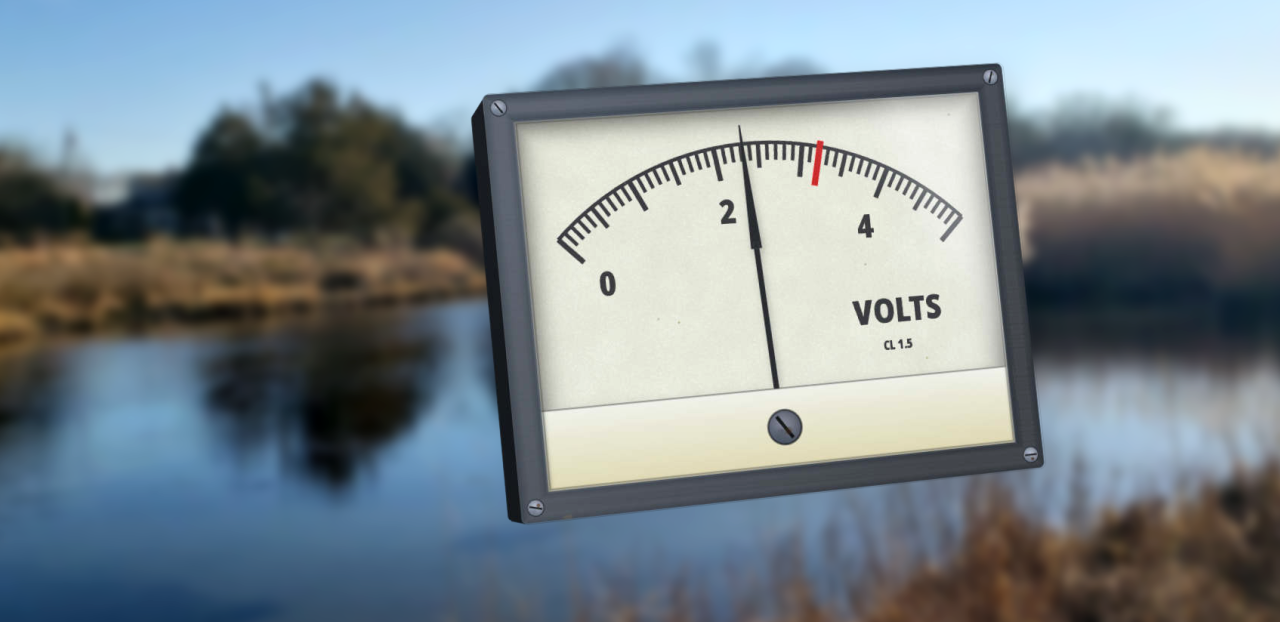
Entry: 2.3 V
